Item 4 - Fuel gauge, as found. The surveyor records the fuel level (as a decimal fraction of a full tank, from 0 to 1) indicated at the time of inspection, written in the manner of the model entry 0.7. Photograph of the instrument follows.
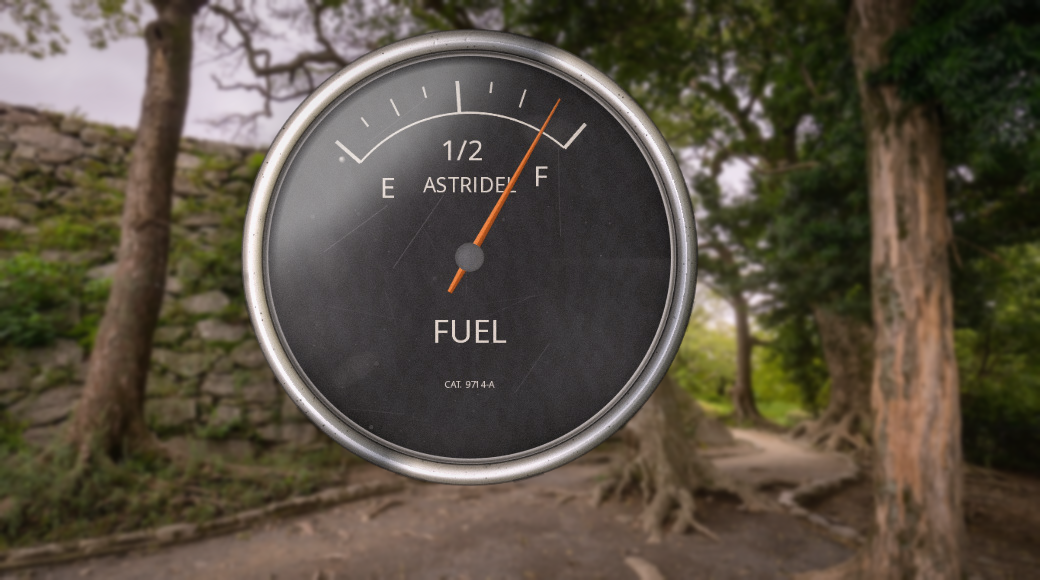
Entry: 0.875
